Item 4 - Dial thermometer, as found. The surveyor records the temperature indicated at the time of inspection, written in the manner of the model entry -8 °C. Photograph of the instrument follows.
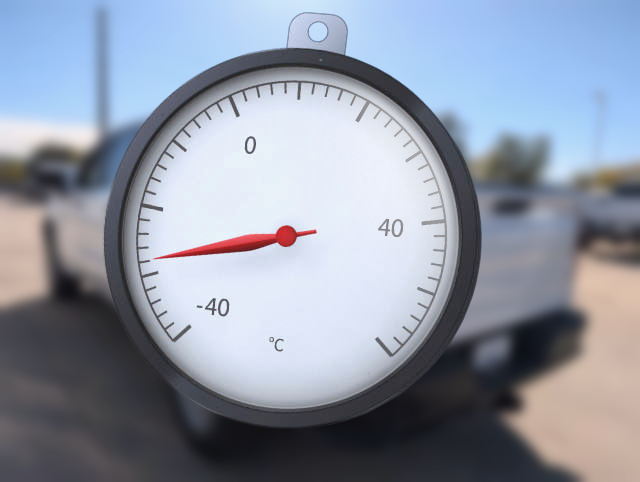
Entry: -28 °C
